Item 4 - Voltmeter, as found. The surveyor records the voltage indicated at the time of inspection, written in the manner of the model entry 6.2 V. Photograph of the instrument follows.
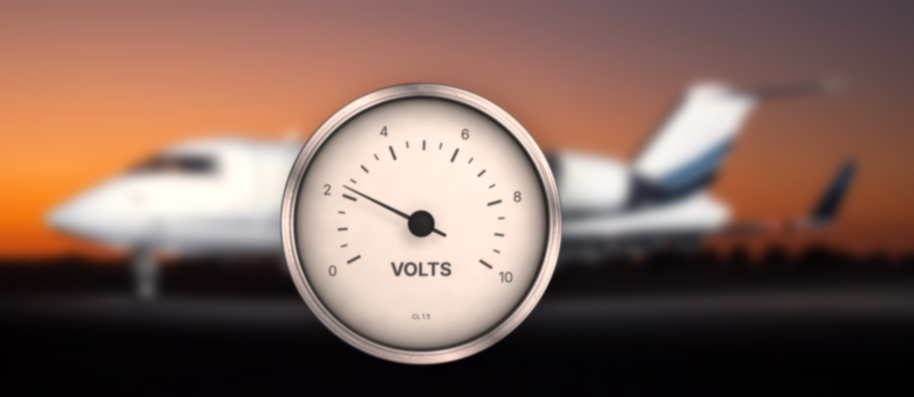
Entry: 2.25 V
